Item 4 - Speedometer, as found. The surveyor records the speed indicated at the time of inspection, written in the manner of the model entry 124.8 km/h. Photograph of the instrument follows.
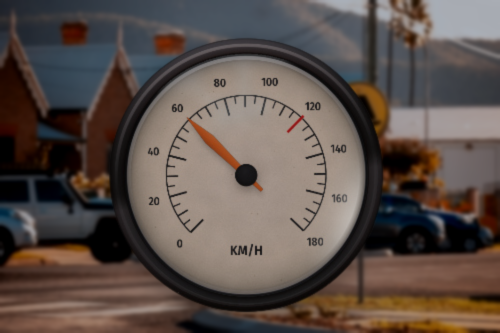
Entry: 60 km/h
